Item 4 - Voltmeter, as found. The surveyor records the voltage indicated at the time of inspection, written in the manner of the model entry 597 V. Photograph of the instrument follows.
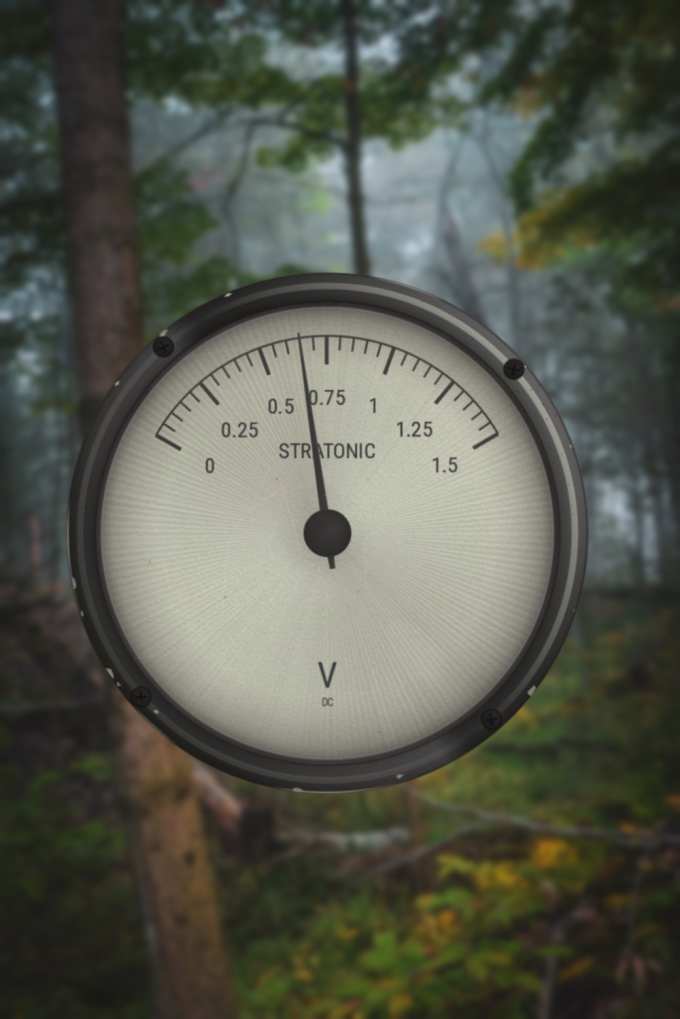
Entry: 0.65 V
